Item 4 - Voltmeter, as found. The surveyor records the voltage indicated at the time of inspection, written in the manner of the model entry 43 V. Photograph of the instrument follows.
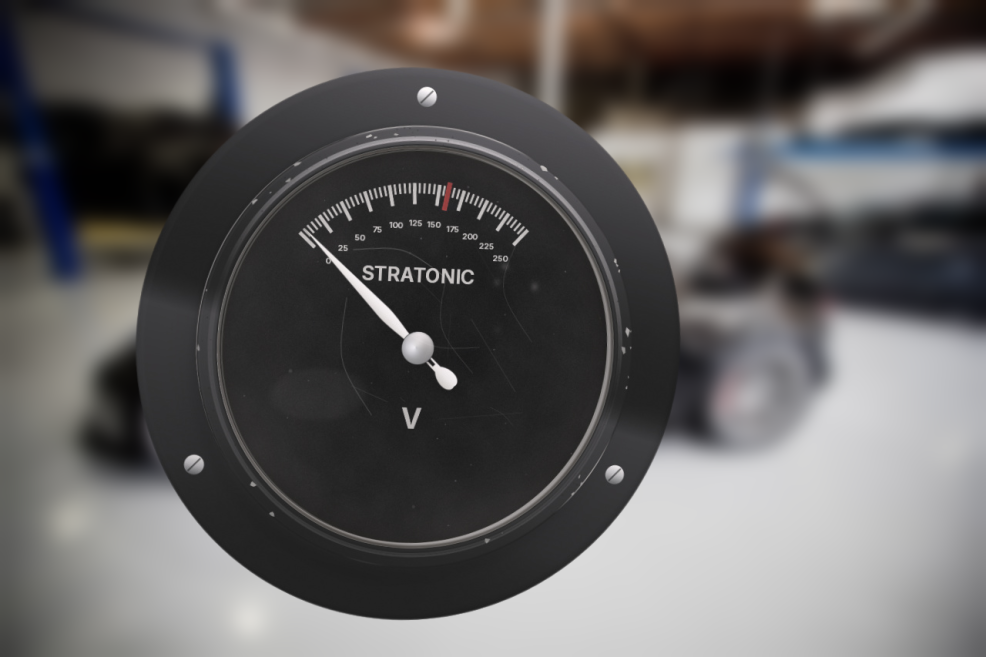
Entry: 5 V
